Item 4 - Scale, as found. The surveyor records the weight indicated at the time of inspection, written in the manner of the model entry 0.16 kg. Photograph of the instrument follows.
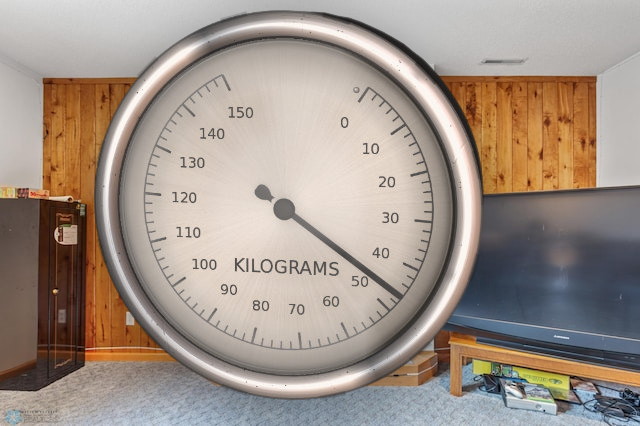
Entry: 46 kg
